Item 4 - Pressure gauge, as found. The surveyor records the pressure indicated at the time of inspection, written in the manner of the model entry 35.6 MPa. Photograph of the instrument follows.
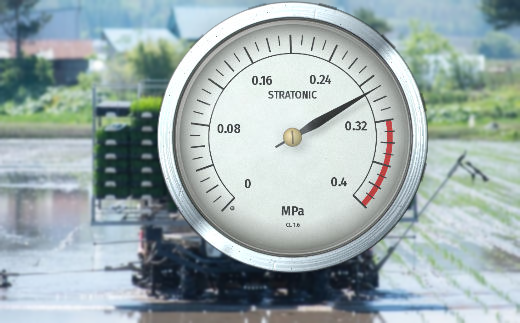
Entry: 0.29 MPa
